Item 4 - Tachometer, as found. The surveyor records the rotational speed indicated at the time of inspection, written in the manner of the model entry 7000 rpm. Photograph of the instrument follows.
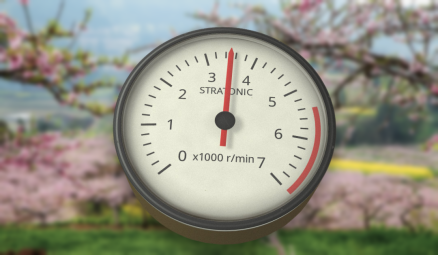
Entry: 3500 rpm
